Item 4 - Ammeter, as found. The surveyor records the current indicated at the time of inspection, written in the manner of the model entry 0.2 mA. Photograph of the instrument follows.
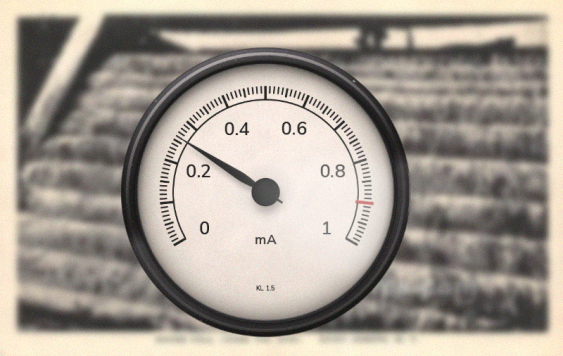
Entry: 0.26 mA
